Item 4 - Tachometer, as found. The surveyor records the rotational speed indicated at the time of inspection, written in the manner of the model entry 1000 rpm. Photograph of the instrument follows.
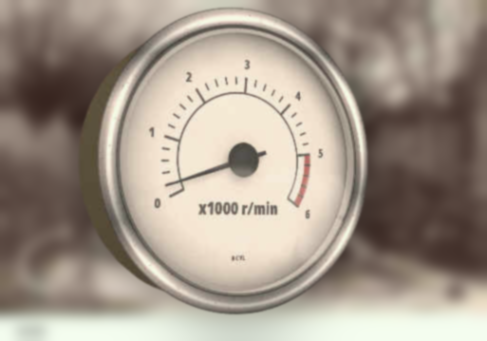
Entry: 200 rpm
